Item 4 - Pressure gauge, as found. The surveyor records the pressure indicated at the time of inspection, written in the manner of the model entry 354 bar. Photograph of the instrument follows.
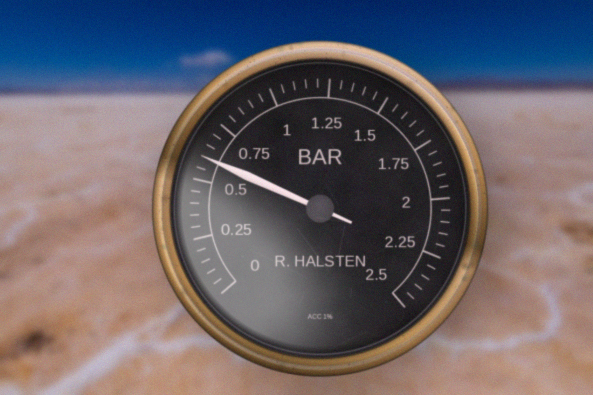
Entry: 0.6 bar
